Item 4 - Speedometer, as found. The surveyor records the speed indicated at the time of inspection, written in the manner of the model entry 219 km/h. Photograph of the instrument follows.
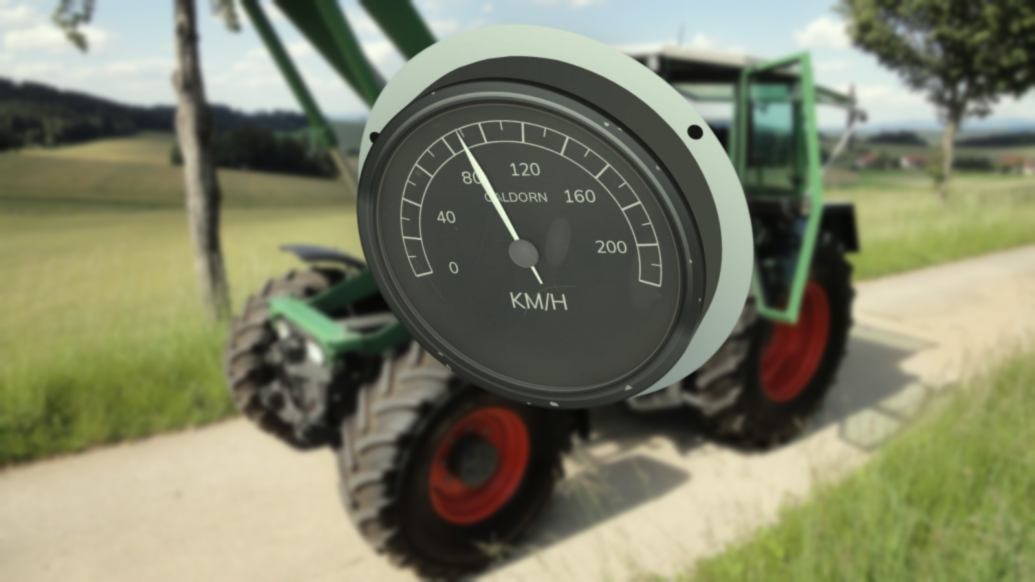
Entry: 90 km/h
